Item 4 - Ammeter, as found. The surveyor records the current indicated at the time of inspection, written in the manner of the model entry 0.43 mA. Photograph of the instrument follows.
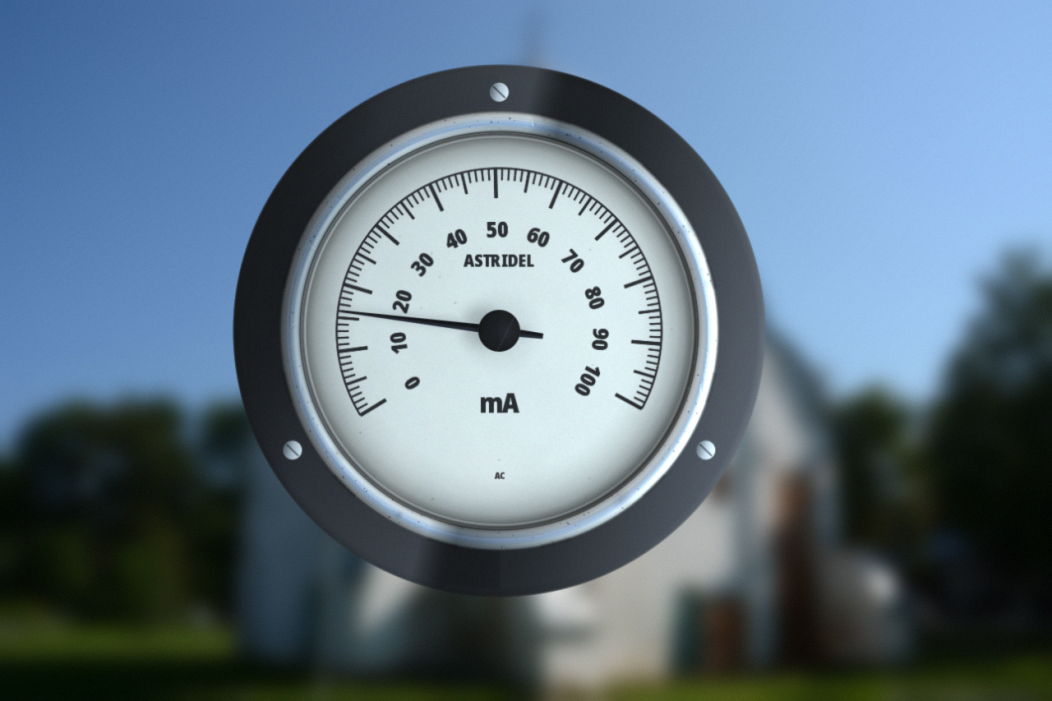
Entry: 16 mA
